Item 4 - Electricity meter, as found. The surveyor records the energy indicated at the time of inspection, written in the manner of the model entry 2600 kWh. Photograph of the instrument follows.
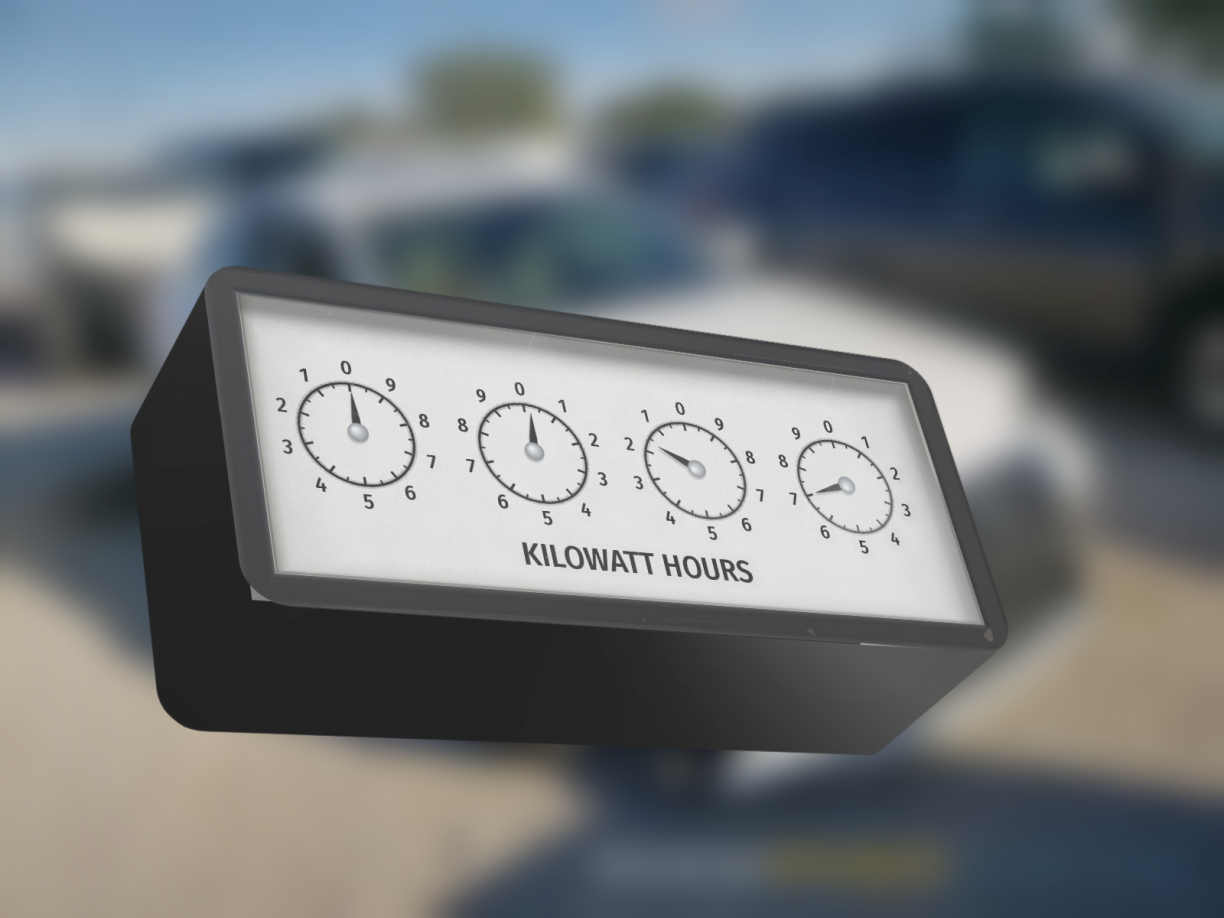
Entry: 17 kWh
